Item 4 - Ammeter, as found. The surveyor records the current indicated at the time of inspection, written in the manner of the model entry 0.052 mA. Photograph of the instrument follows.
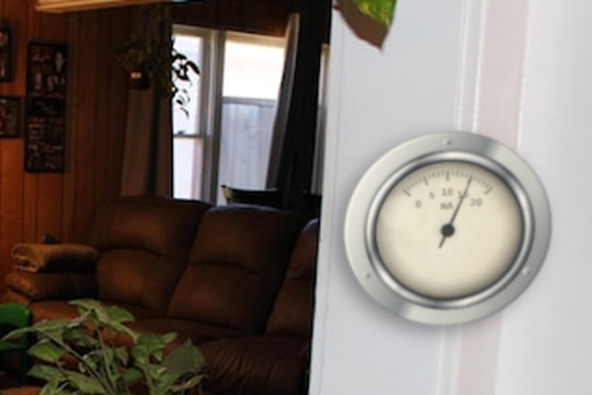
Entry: 15 mA
